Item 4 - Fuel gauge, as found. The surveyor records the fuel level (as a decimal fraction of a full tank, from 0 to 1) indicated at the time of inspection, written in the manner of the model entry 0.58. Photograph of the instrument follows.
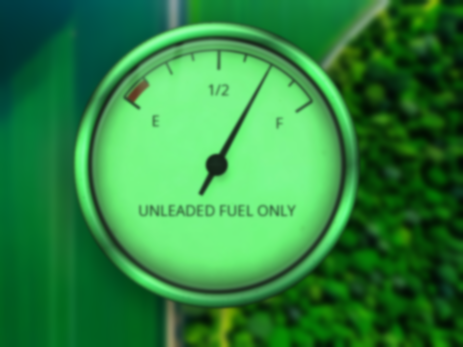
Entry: 0.75
